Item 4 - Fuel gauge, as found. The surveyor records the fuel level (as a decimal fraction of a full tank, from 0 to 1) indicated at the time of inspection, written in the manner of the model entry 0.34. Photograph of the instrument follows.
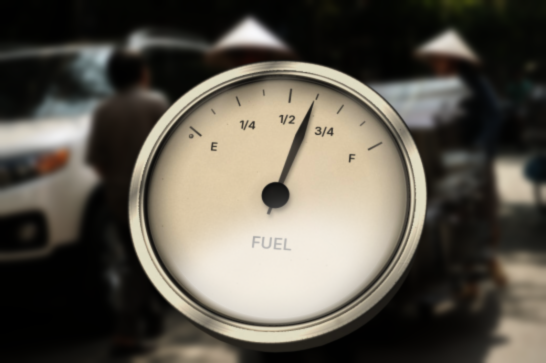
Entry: 0.625
